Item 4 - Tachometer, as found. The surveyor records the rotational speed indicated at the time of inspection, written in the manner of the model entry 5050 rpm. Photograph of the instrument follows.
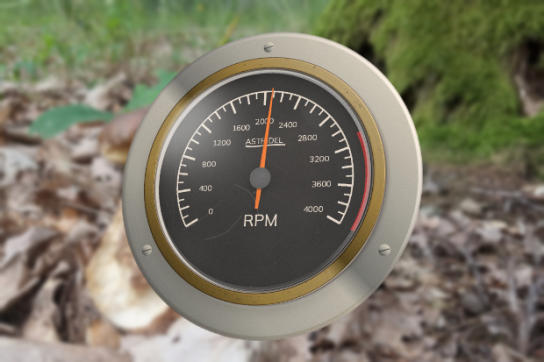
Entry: 2100 rpm
